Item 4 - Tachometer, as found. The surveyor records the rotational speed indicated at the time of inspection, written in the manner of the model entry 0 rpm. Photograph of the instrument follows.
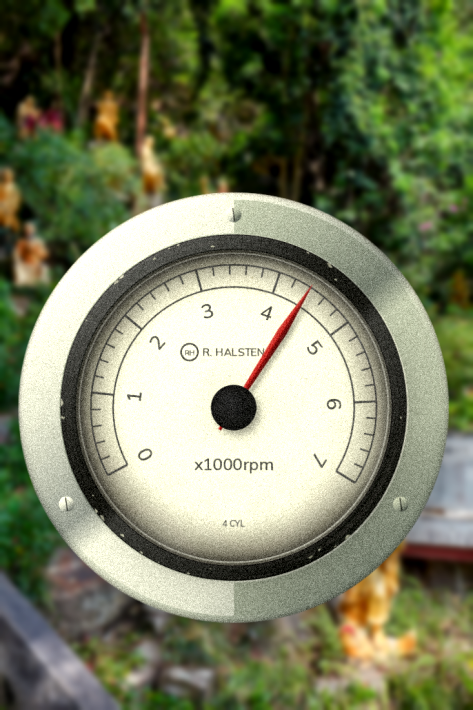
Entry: 4400 rpm
